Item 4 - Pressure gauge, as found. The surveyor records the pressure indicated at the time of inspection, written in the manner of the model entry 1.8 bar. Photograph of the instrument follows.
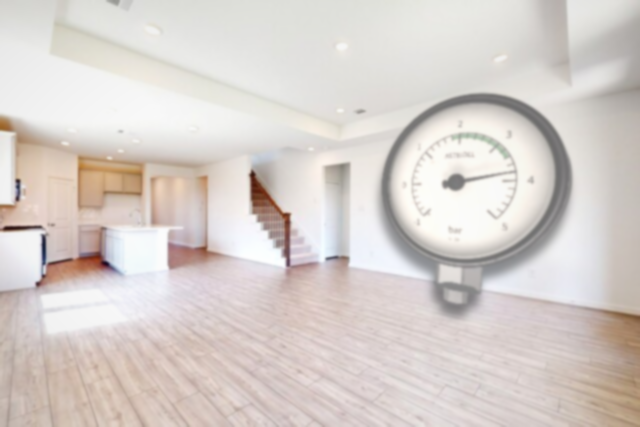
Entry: 3.8 bar
